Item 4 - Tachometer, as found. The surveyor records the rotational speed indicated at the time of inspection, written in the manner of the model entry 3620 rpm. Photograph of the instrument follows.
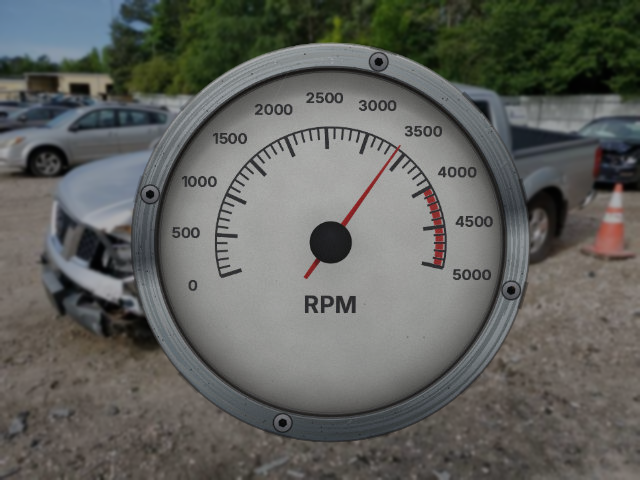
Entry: 3400 rpm
